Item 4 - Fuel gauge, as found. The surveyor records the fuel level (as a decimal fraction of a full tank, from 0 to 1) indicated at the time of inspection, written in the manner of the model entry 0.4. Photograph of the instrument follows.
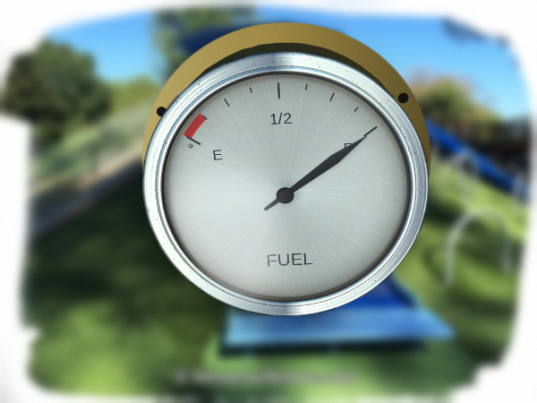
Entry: 1
